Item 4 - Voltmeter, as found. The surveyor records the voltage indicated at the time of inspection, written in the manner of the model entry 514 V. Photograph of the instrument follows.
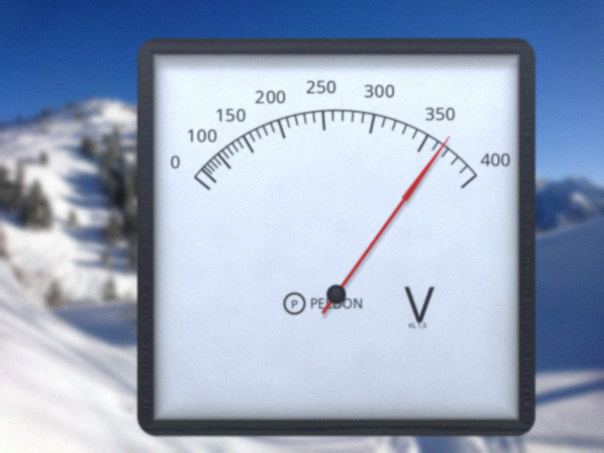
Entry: 365 V
